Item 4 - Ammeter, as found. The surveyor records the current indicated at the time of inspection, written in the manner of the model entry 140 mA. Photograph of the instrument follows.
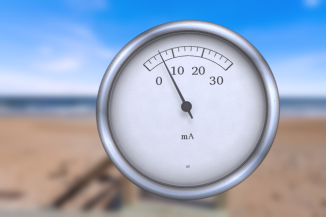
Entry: 6 mA
